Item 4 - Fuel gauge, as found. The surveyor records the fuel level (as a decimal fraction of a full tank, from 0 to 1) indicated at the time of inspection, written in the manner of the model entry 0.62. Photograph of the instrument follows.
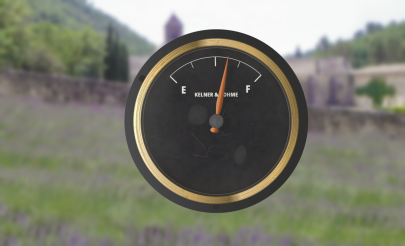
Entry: 0.625
